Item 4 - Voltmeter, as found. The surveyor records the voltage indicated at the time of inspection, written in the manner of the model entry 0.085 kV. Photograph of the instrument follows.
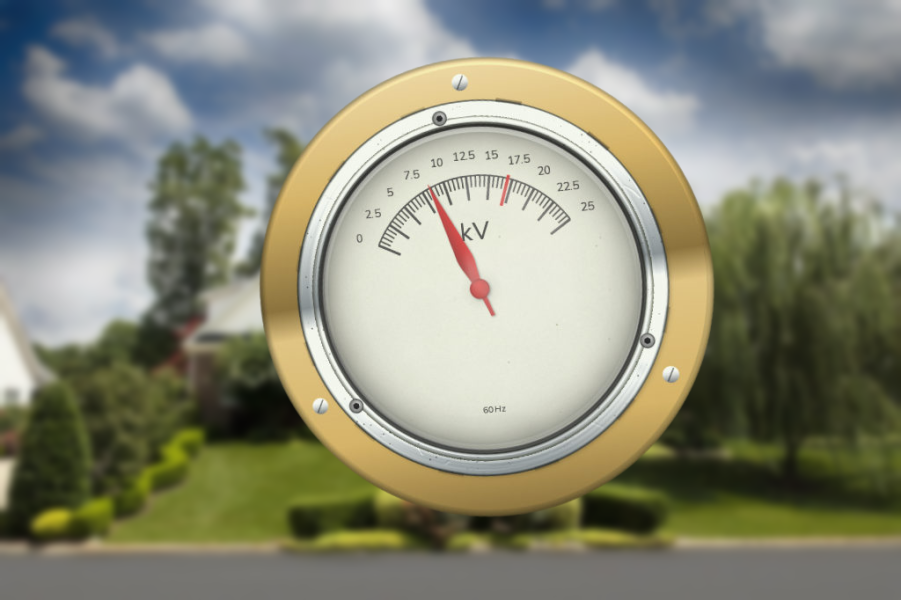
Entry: 8.5 kV
